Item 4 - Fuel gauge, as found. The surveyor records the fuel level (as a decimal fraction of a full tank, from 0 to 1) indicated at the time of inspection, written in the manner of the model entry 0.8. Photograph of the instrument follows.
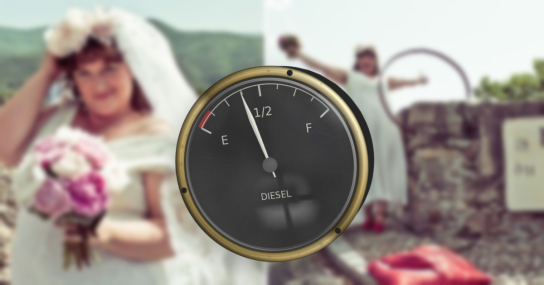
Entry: 0.375
